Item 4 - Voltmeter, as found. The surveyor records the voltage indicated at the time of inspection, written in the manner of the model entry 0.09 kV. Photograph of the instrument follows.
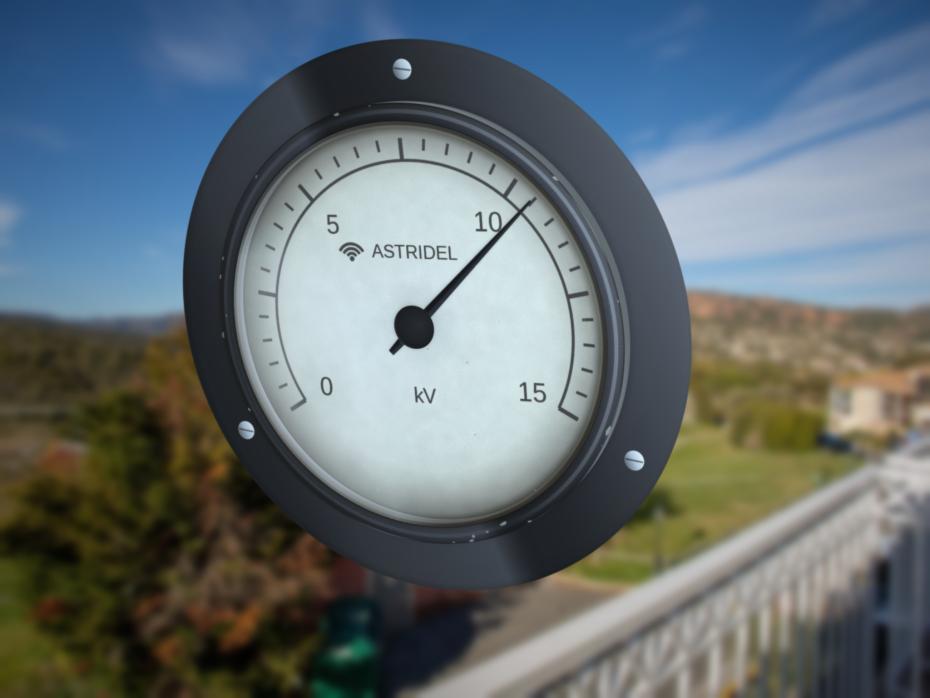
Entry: 10.5 kV
